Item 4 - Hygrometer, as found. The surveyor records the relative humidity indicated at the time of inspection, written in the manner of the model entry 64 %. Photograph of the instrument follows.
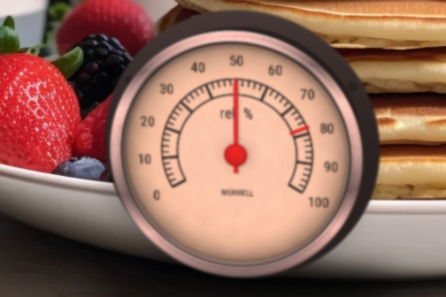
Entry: 50 %
